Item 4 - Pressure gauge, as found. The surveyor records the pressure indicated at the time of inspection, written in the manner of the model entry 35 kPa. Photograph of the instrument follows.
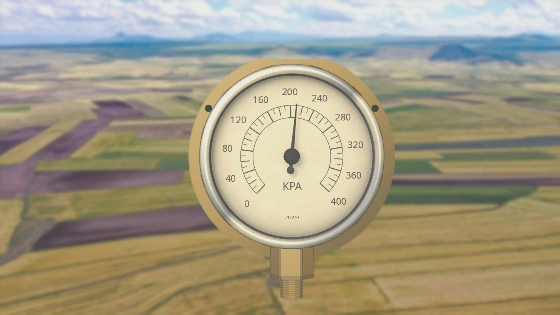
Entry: 210 kPa
